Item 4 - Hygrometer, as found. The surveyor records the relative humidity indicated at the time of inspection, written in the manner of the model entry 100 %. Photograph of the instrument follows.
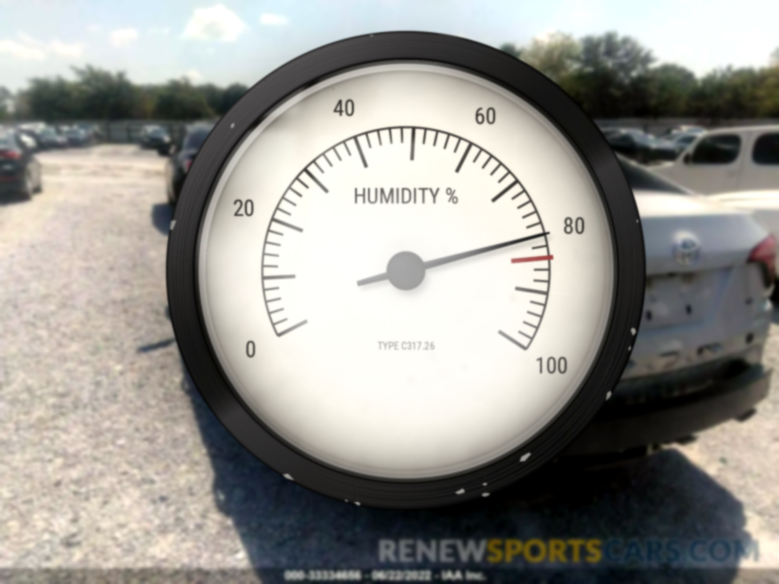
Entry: 80 %
